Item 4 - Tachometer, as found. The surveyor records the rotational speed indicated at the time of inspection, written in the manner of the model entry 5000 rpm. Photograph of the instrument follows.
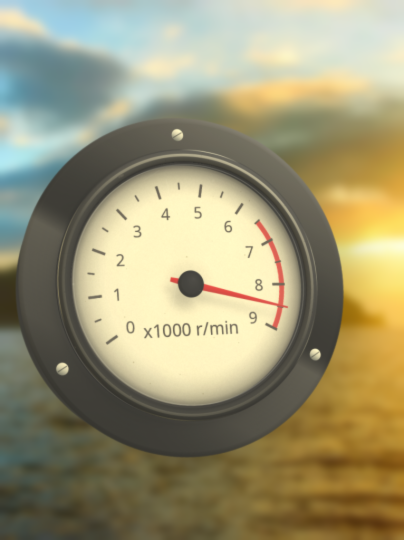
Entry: 8500 rpm
